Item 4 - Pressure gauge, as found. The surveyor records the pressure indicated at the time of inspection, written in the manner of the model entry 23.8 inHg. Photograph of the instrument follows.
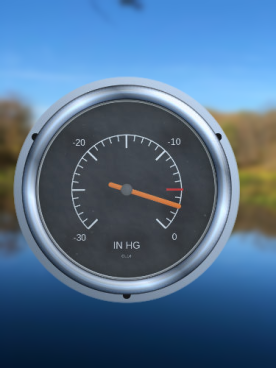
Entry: -3 inHg
